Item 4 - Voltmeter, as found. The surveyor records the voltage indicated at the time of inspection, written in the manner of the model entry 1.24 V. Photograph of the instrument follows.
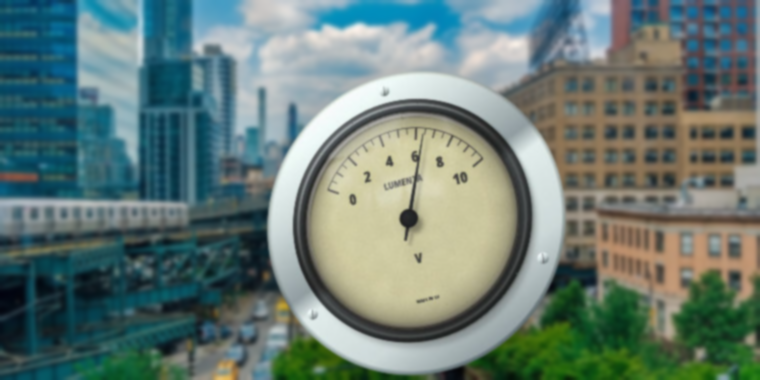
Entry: 6.5 V
